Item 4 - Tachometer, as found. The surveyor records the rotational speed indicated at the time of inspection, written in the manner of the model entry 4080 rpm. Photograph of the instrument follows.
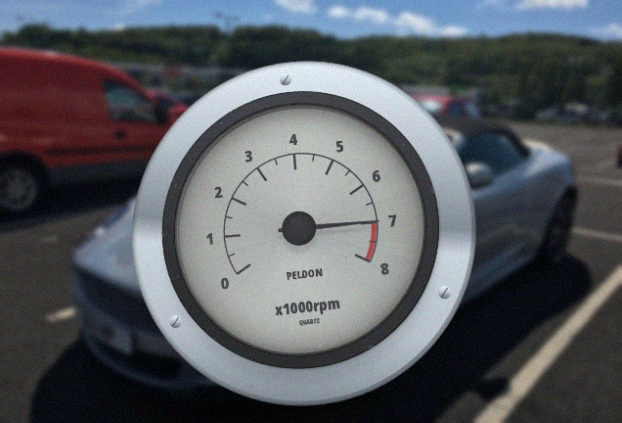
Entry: 7000 rpm
